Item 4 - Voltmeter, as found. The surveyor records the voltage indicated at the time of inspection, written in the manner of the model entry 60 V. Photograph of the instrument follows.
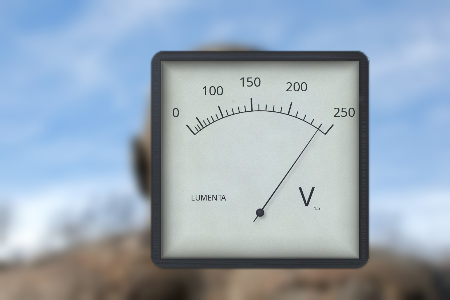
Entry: 240 V
